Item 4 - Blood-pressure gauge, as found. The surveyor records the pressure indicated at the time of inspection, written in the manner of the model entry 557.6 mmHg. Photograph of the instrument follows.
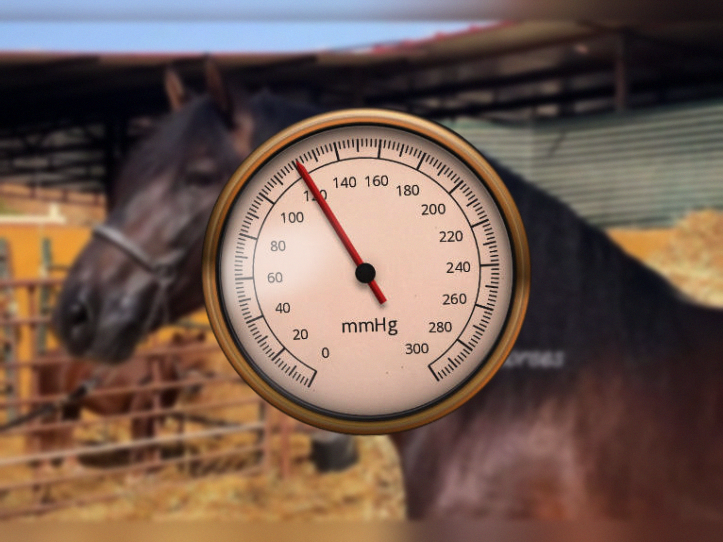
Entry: 122 mmHg
